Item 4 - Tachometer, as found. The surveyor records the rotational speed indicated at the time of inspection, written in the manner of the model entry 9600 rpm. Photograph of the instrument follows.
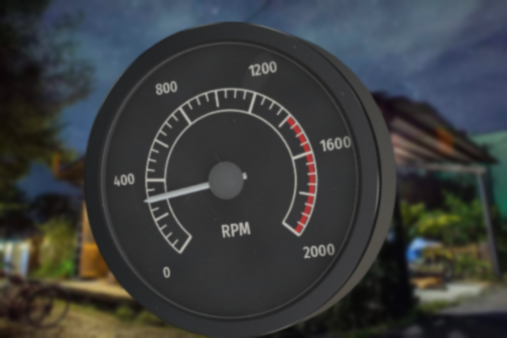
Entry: 300 rpm
